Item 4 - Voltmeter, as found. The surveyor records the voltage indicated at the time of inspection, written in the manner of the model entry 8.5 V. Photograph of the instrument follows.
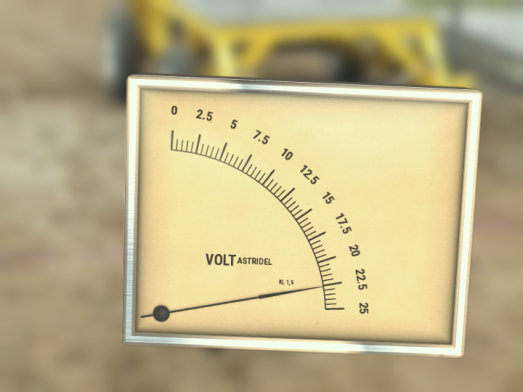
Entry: 22.5 V
